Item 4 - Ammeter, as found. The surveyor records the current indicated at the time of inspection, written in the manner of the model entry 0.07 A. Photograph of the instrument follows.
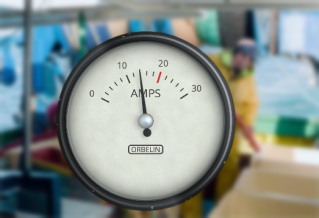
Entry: 14 A
